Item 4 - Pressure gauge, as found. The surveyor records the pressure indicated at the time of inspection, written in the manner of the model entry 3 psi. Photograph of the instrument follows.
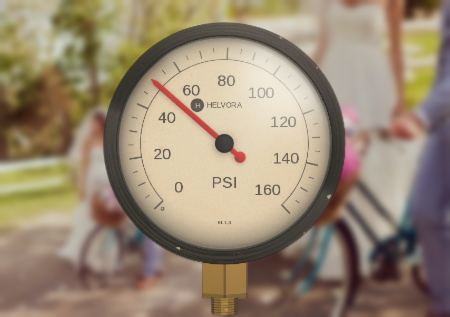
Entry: 50 psi
